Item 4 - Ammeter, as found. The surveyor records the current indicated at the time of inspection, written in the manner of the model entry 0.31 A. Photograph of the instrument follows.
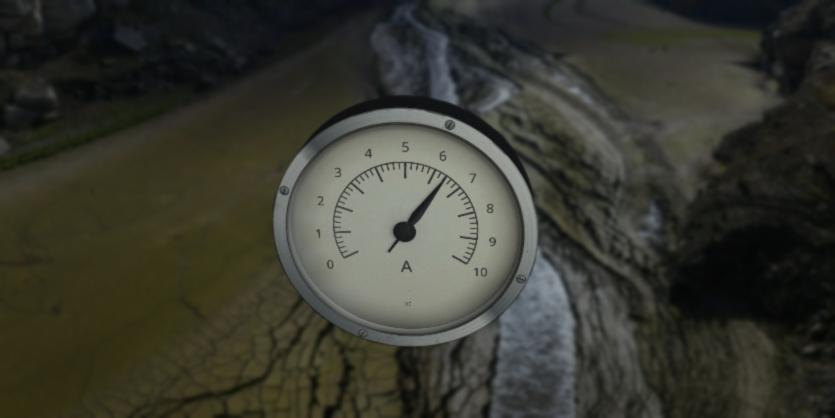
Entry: 6.4 A
